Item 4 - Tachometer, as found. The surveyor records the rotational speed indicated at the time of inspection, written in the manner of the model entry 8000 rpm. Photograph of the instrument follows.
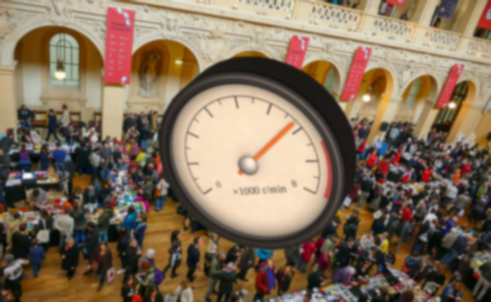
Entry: 5750 rpm
